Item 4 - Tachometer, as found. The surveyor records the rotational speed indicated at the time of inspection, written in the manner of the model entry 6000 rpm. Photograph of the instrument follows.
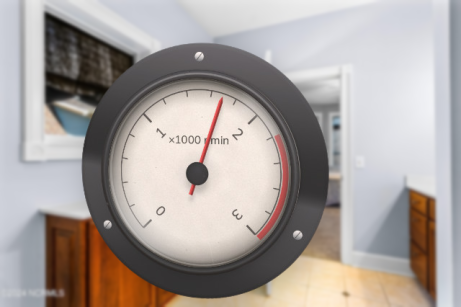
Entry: 1700 rpm
